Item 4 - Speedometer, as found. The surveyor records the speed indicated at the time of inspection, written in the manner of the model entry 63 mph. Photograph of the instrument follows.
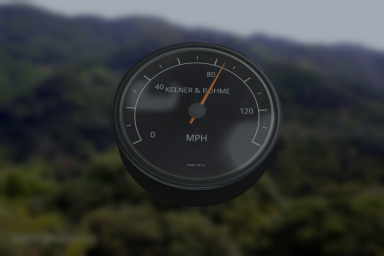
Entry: 85 mph
